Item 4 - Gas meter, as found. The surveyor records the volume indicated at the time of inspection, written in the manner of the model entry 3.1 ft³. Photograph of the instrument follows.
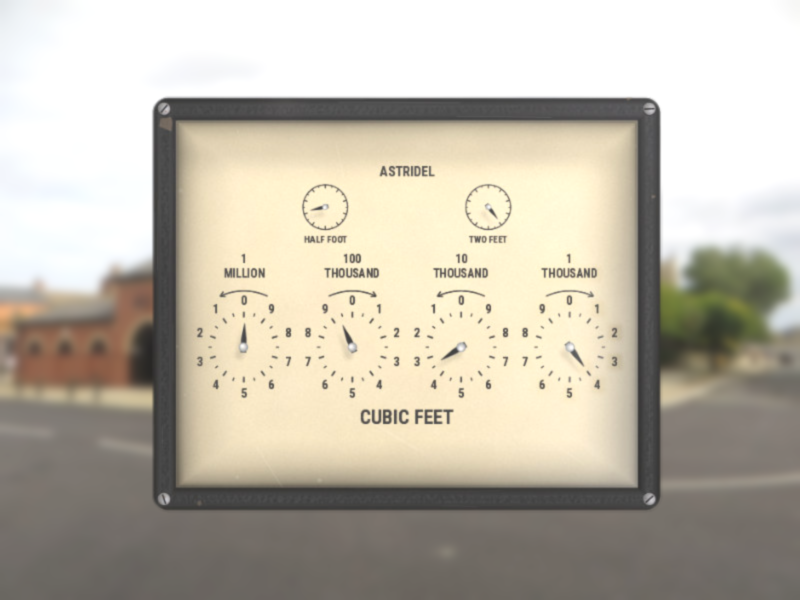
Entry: 993400 ft³
